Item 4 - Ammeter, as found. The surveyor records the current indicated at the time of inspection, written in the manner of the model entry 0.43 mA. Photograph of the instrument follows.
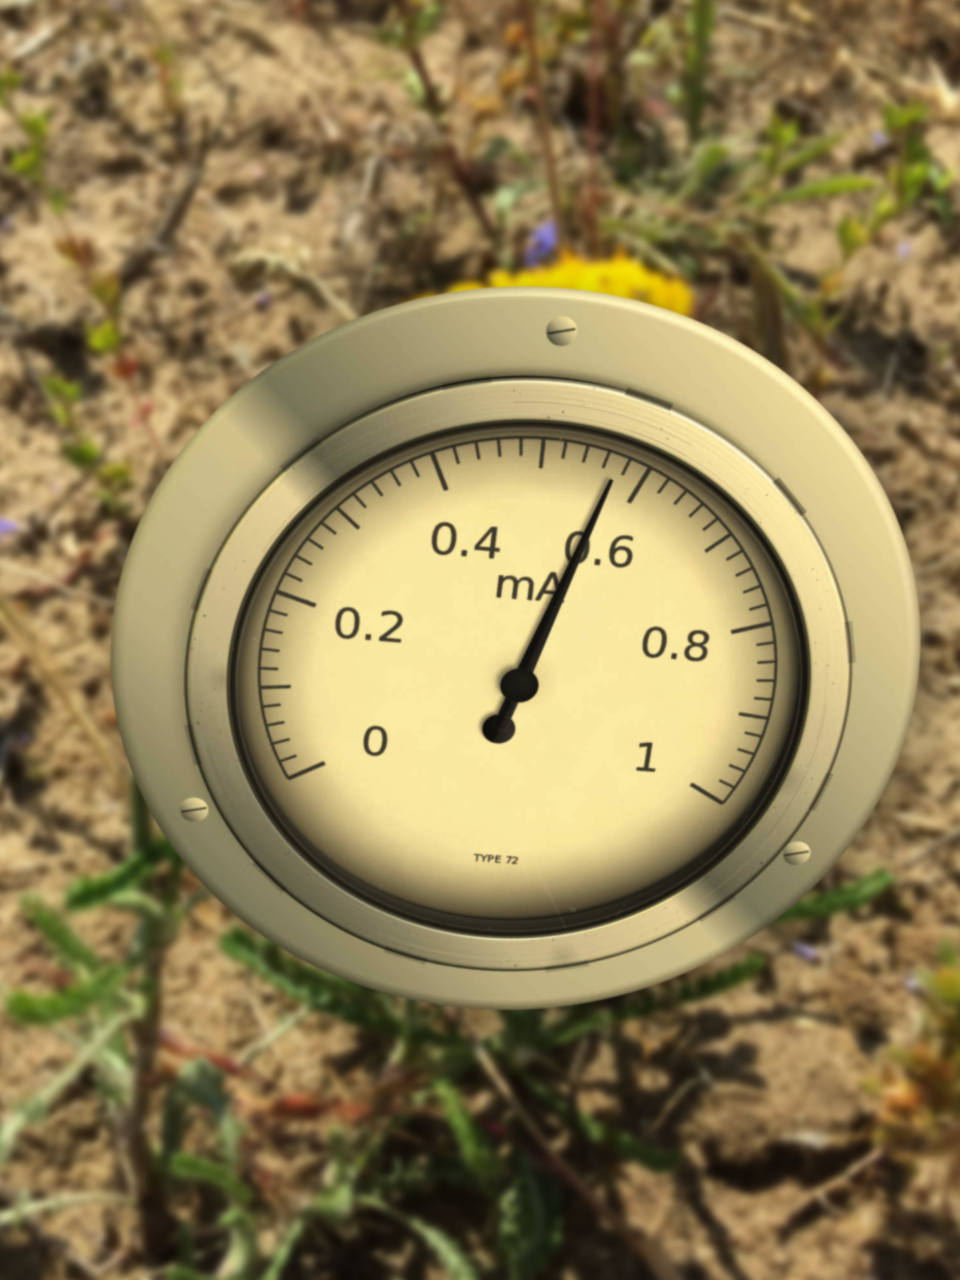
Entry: 0.57 mA
